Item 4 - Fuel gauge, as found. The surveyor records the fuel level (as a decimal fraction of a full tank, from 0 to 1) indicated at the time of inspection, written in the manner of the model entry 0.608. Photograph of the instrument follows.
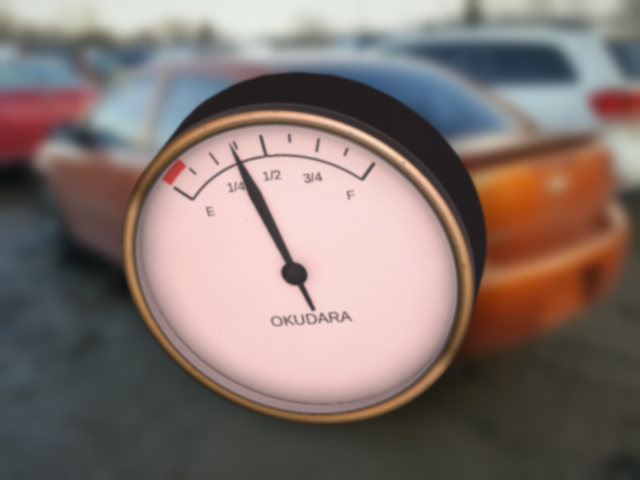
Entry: 0.375
